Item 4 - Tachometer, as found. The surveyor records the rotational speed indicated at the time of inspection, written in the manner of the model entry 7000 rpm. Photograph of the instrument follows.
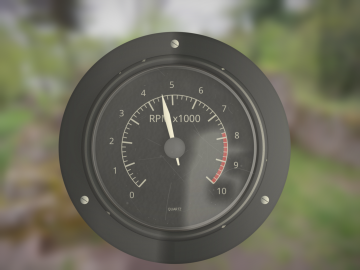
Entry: 4600 rpm
